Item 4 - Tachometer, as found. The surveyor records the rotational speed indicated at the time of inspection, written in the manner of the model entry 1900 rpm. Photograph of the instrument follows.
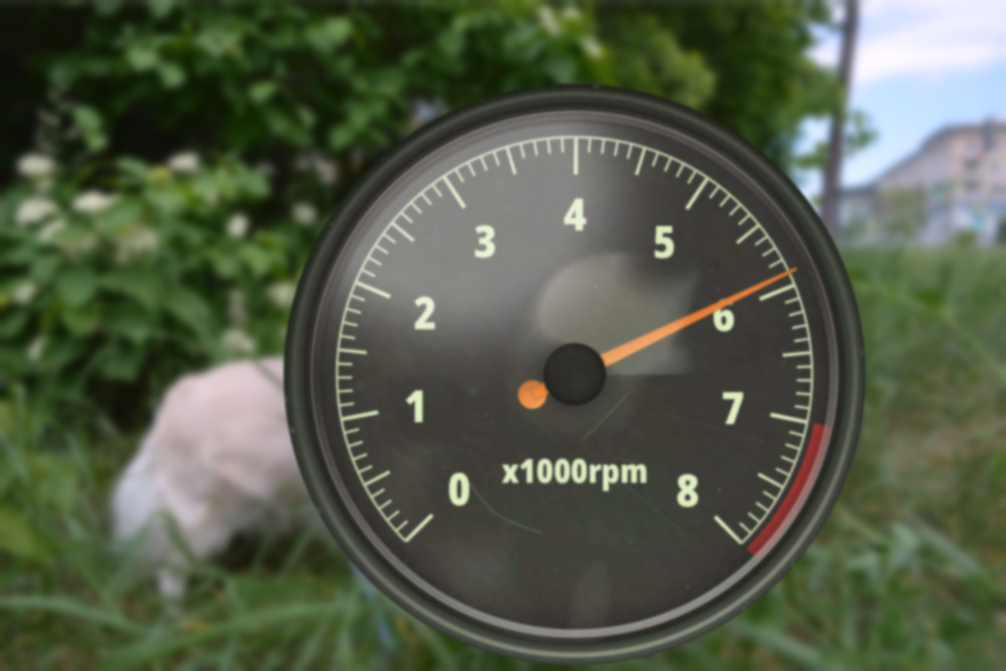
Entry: 5900 rpm
